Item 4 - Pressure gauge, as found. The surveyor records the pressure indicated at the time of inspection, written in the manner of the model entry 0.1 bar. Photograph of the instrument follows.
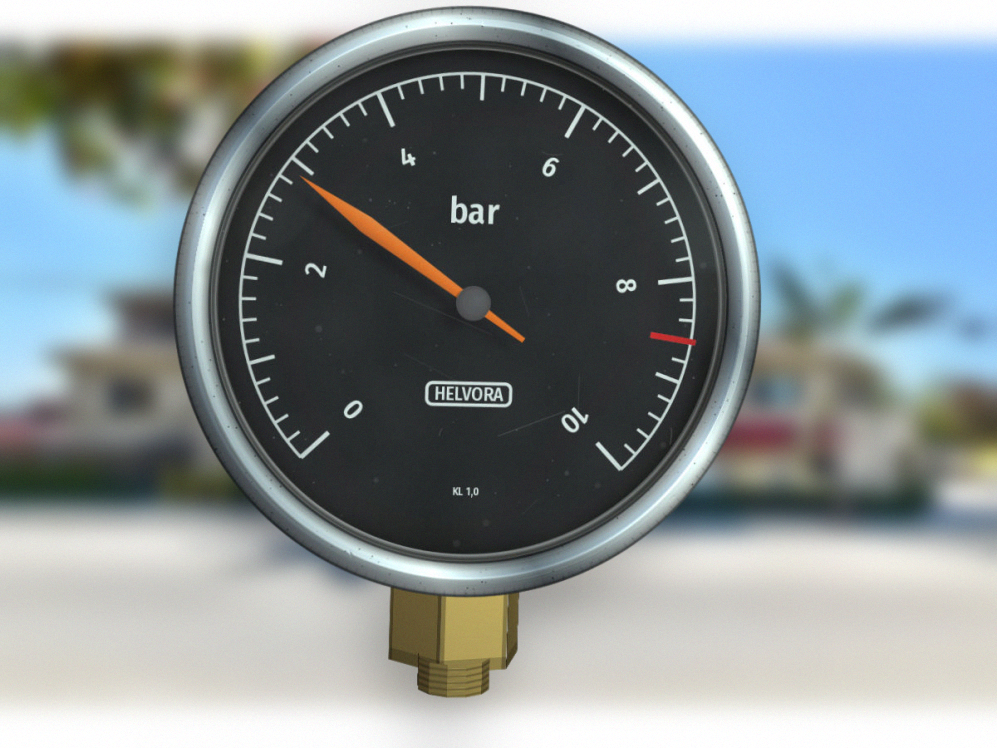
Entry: 2.9 bar
